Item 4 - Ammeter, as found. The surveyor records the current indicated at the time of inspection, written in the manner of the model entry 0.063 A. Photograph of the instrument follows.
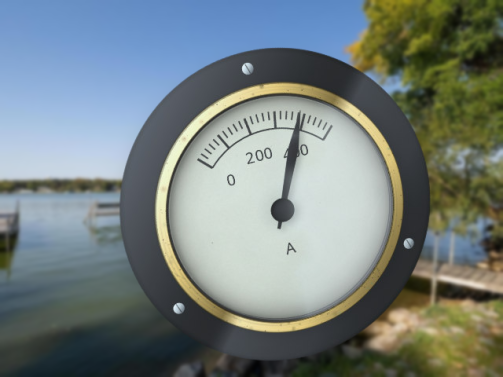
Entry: 380 A
